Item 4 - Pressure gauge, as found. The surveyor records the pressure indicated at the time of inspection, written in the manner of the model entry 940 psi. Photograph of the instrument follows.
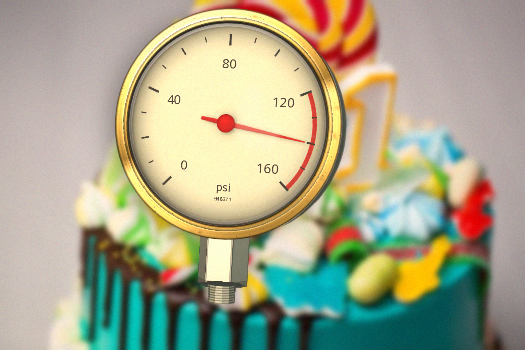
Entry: 140 psi
